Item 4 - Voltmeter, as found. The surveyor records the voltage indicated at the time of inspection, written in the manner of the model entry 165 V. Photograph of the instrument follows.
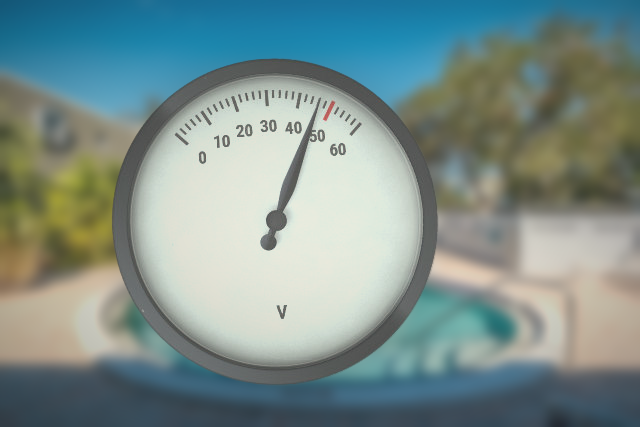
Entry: 46 V
